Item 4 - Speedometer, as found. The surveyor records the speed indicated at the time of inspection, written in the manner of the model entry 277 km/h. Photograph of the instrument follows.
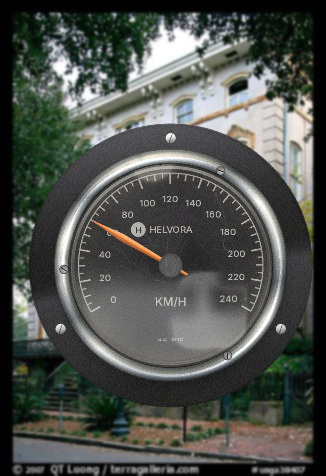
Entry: 60 km/h
